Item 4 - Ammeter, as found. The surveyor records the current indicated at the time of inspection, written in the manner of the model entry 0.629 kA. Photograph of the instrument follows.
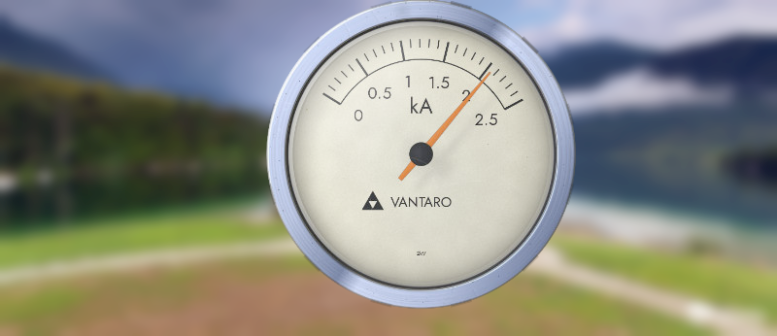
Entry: 2.05 kA
